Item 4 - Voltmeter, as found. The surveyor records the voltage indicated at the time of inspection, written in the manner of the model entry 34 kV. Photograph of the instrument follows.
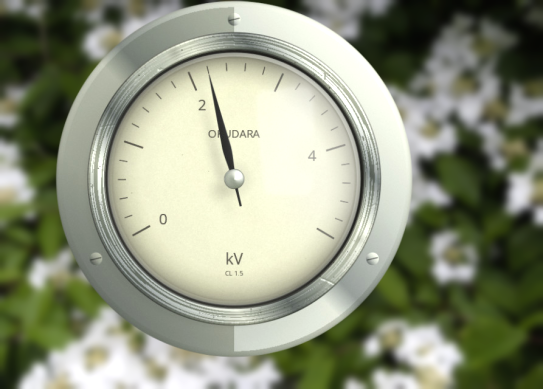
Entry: 2.2 kV
